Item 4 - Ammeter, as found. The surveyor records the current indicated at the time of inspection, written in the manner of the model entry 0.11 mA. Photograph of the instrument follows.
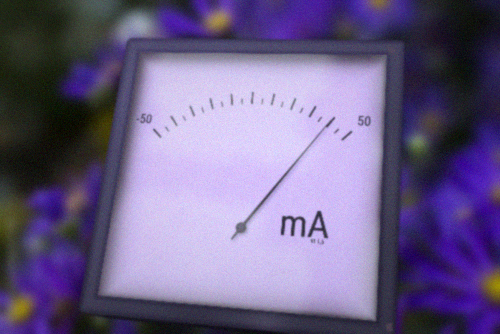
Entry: 40 mA
